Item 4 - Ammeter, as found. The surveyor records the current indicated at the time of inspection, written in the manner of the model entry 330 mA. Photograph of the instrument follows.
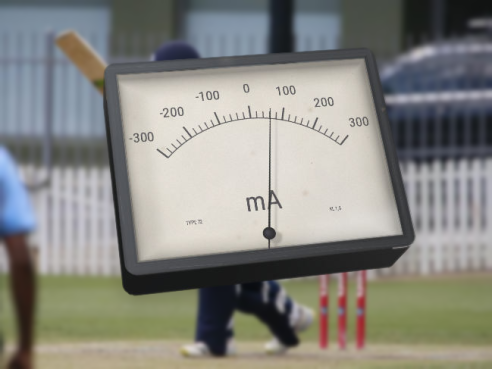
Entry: 60 mA
